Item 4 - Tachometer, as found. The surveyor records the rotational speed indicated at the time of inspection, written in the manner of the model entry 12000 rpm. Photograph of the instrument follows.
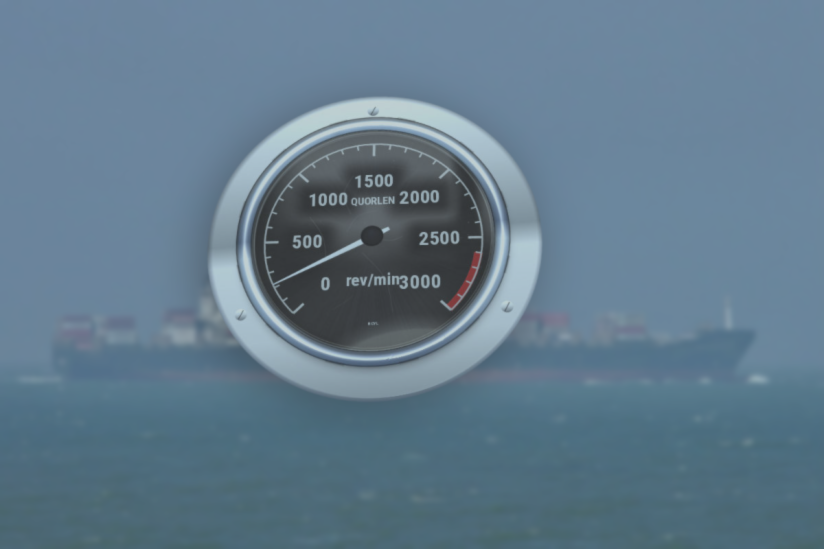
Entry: 200 rpm
